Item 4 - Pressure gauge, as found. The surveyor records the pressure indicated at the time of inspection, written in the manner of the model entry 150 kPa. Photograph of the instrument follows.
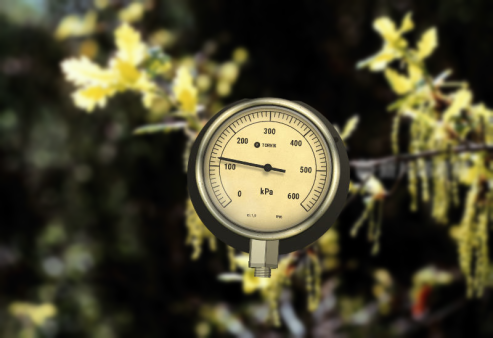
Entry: 120 kPa
